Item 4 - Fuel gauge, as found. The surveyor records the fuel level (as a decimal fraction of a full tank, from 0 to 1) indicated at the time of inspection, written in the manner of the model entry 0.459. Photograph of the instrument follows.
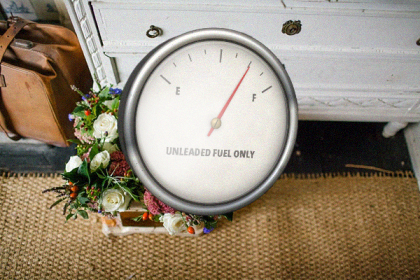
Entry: 0.75
